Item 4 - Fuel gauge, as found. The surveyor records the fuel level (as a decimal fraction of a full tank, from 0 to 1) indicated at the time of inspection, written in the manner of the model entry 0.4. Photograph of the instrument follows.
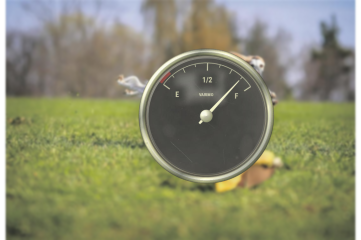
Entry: 0.875
